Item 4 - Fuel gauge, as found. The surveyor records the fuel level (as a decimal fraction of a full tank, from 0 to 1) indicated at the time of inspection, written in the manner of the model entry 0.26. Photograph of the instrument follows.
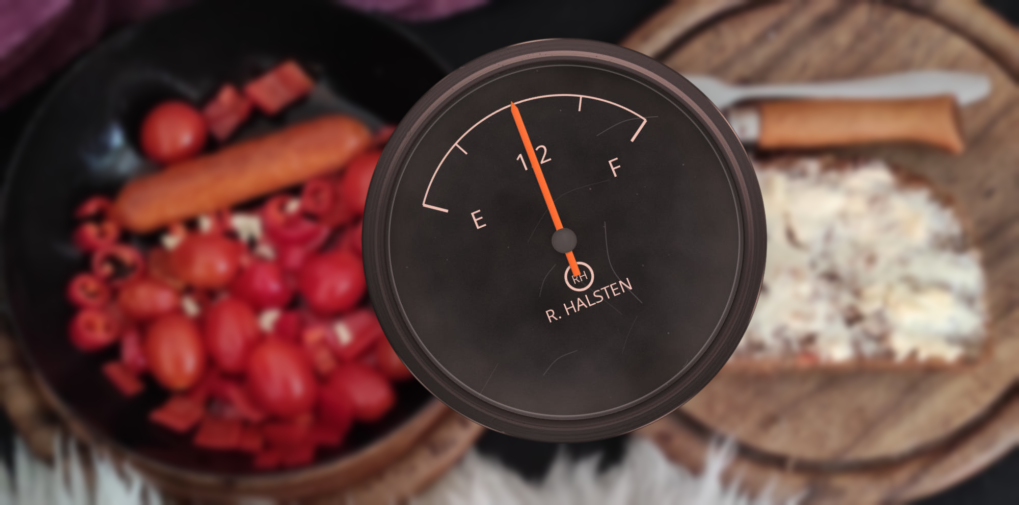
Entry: 0.5
